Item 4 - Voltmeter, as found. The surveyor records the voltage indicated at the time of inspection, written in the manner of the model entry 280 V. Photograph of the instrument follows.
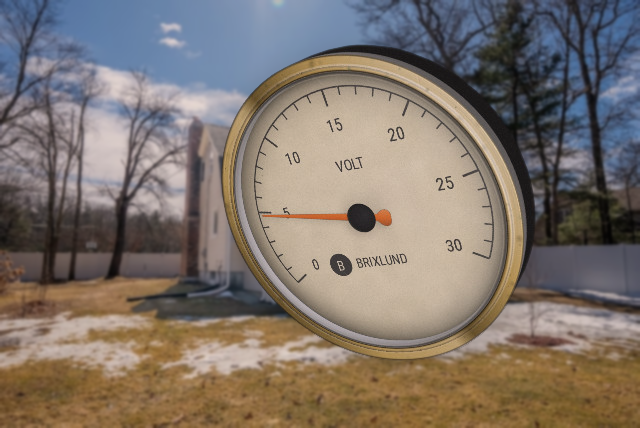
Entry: 5 V
